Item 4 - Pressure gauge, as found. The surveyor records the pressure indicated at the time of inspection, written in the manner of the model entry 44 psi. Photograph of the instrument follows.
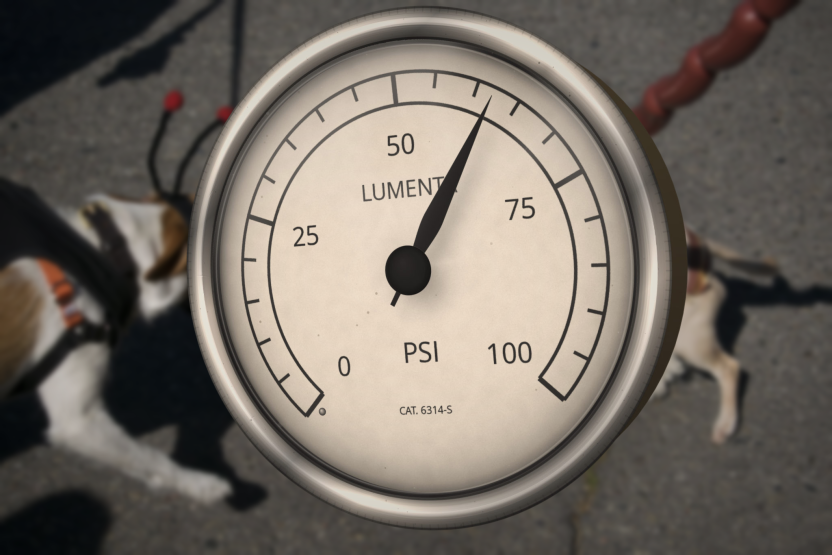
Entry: 62.5 psi
